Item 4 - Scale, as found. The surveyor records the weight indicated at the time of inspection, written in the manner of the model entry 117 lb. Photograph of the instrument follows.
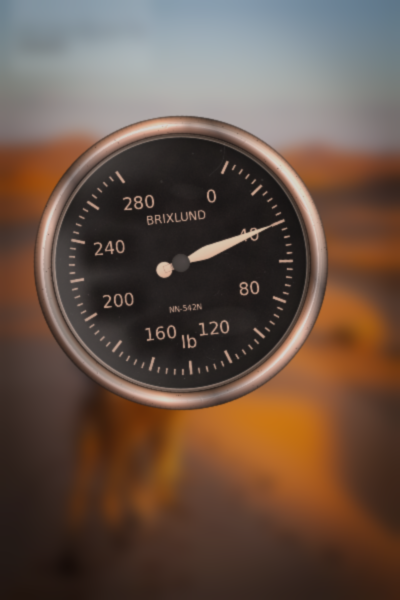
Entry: 40 lb
